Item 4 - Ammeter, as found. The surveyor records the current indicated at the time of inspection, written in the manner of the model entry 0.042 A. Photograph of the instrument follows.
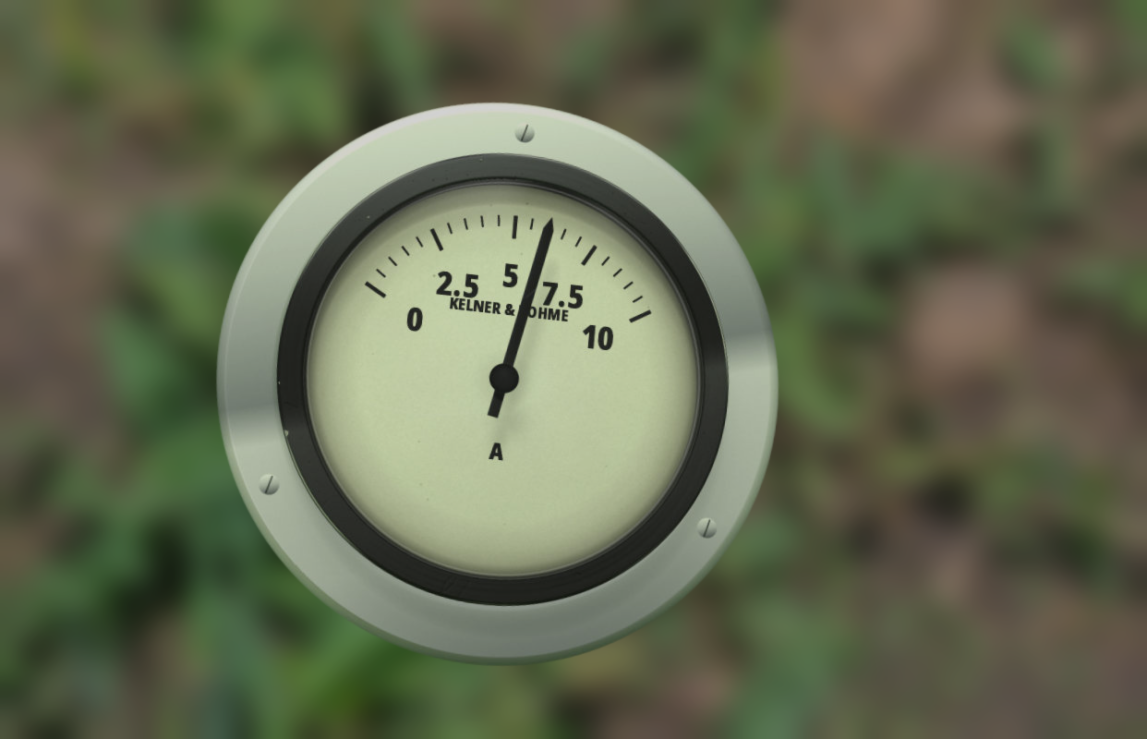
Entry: 6 A
